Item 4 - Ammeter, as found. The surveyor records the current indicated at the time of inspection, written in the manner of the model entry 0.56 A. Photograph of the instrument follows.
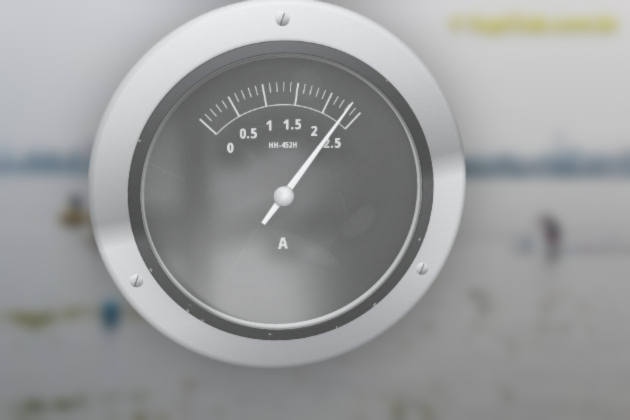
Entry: 2.3 A
